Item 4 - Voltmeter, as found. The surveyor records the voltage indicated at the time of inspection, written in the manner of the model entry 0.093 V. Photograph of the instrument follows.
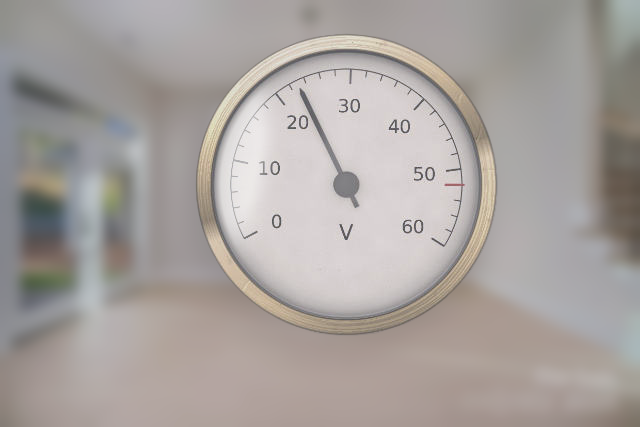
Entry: 23 V
